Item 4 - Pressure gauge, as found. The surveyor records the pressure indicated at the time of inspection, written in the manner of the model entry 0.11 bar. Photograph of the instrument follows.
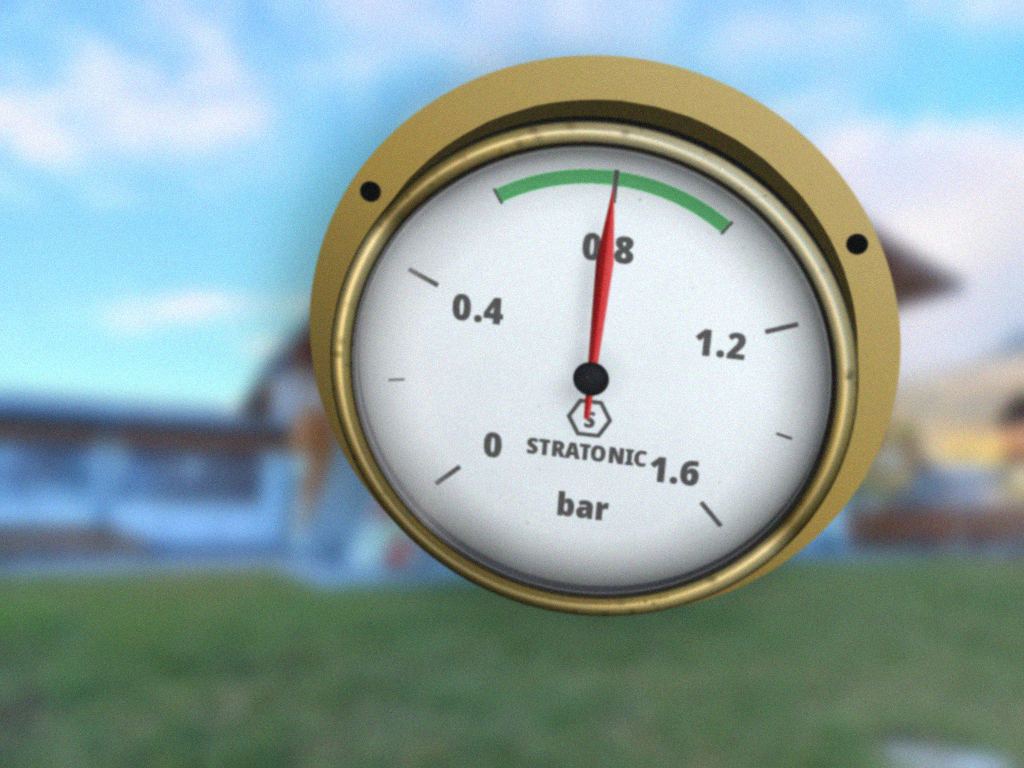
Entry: 0.8 bar
